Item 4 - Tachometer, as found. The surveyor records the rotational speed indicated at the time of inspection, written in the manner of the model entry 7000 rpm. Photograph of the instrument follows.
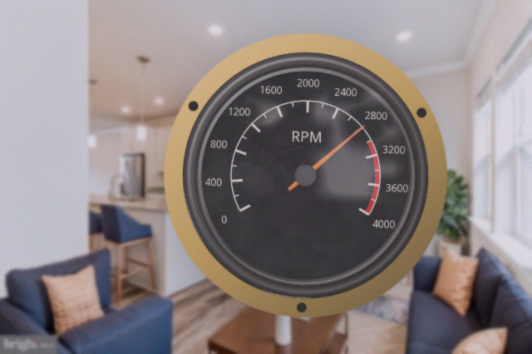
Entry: 2800 rpm
